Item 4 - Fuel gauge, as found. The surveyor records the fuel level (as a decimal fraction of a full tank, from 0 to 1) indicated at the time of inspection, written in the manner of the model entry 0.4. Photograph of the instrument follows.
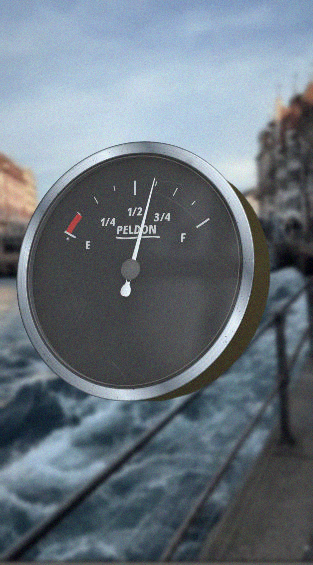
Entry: 0.625
